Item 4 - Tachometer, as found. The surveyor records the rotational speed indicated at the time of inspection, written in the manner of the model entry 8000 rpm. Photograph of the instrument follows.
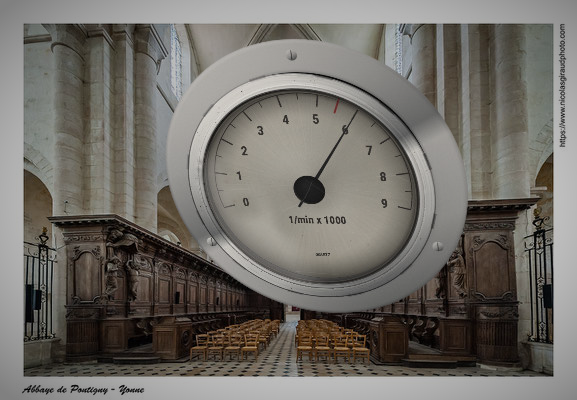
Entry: 6000 rpm
